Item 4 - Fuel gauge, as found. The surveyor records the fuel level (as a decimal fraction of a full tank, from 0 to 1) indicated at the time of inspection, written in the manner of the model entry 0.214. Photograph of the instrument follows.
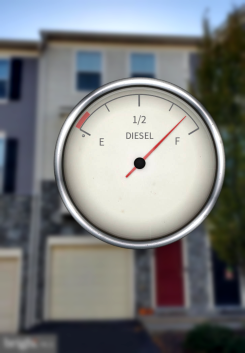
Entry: 0.875
